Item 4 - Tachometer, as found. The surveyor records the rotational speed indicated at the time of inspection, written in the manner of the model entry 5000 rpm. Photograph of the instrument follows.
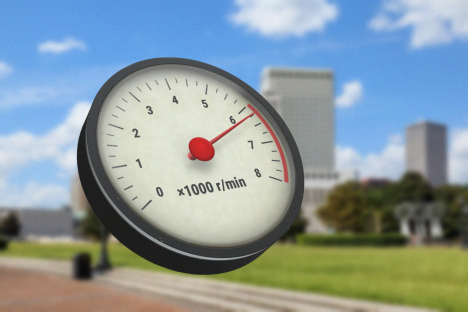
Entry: 6250 rpm
